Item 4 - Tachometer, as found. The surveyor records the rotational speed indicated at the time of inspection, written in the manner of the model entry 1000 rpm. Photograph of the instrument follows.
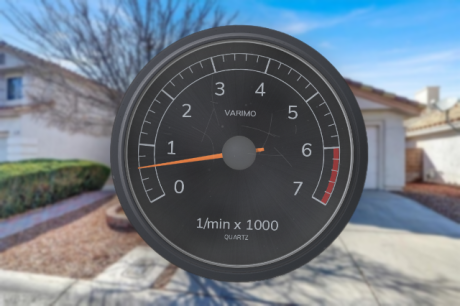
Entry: 600 rpm
